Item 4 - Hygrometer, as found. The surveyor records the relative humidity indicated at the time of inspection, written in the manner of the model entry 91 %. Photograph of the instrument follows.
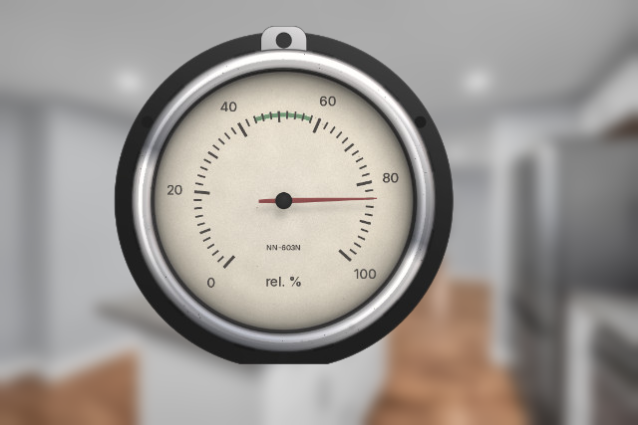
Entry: 84 %
